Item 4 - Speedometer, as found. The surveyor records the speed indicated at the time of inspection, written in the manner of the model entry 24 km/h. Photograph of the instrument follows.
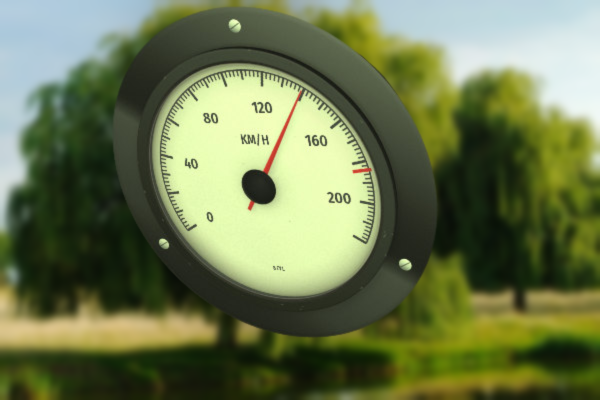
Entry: 140 km/h
